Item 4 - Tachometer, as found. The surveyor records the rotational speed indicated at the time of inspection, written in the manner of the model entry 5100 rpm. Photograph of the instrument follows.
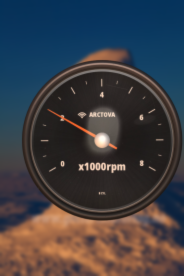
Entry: 2000 rpm
